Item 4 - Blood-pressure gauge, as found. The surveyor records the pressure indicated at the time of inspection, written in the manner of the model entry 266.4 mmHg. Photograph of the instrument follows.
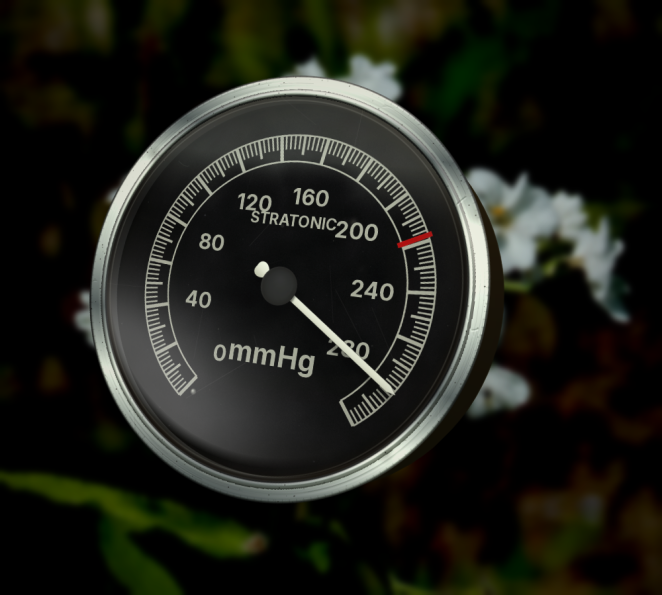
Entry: 280 mmHg
